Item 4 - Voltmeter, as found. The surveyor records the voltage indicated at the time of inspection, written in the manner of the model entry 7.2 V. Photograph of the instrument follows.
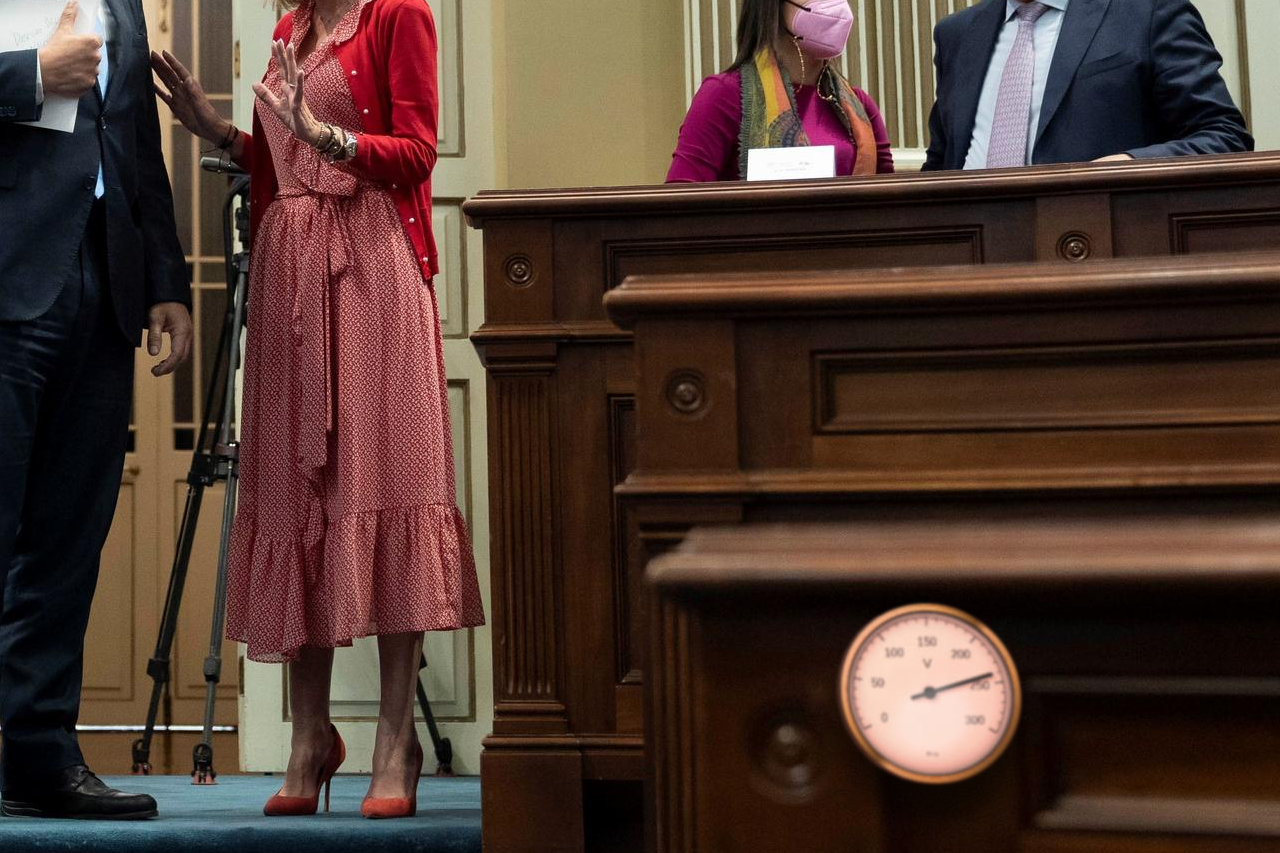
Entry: 240 V
